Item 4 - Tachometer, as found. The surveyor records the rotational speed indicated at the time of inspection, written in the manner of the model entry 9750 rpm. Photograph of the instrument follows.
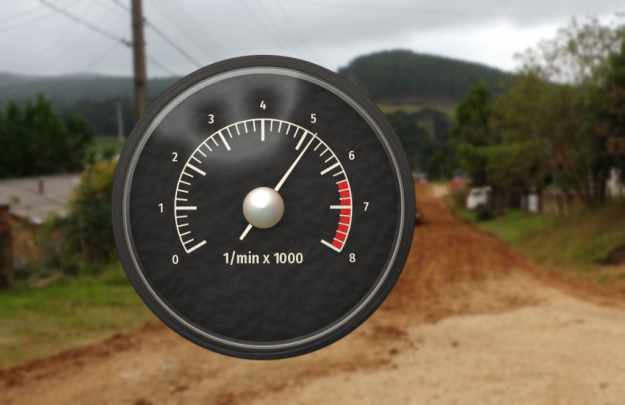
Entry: 5200 rpm
